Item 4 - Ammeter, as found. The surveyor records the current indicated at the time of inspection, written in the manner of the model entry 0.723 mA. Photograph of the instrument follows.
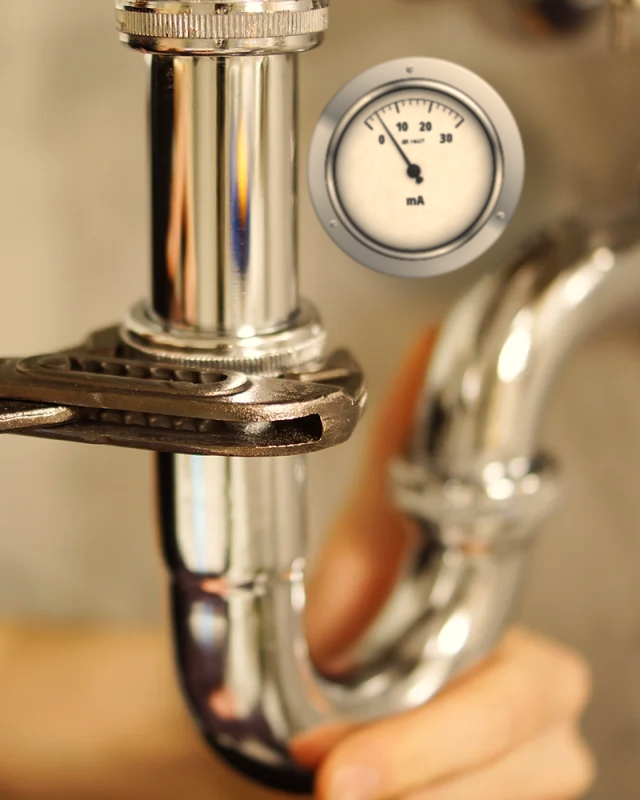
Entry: 4 mA
